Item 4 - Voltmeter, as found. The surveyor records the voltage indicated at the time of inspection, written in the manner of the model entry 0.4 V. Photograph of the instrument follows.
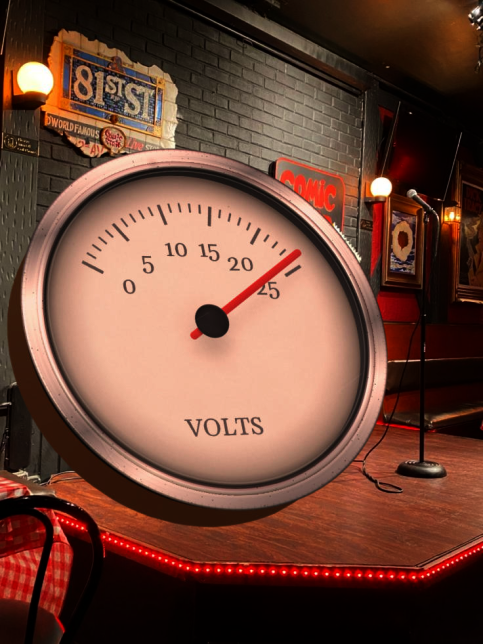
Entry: 24 V
